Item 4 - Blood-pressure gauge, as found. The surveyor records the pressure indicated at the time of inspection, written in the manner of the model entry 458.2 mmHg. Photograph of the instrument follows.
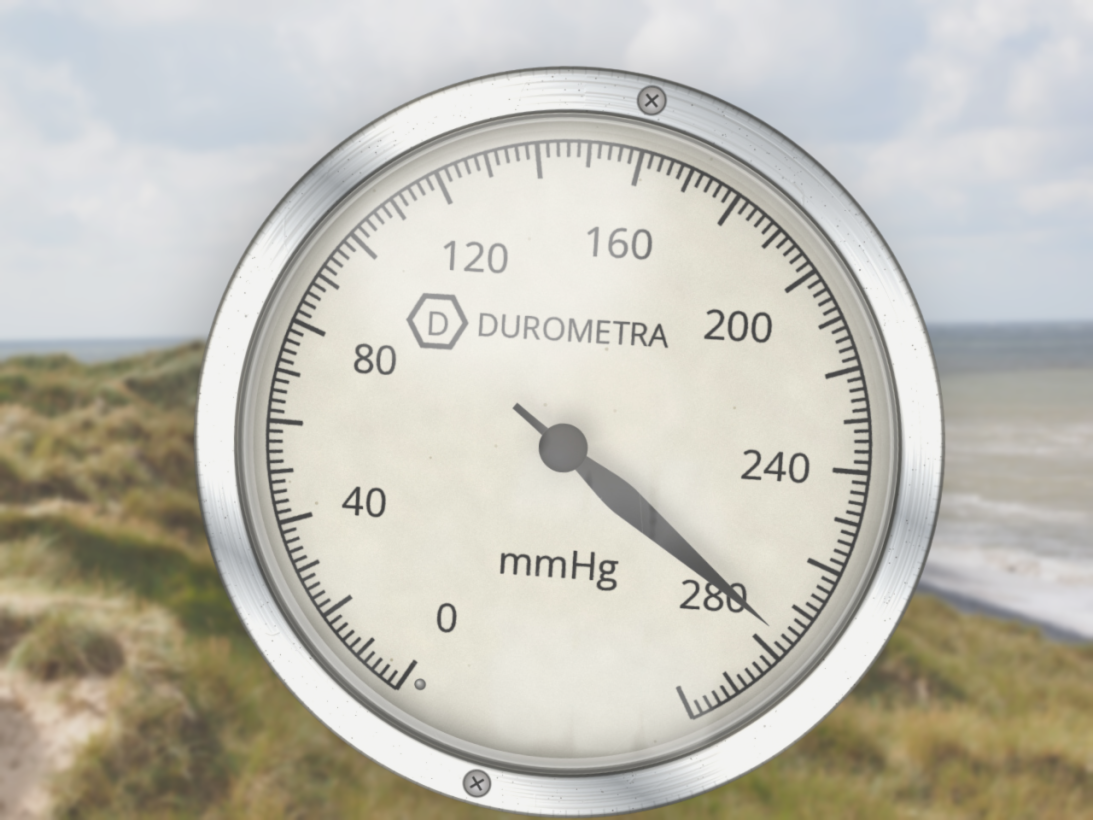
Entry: 276 mmHg
